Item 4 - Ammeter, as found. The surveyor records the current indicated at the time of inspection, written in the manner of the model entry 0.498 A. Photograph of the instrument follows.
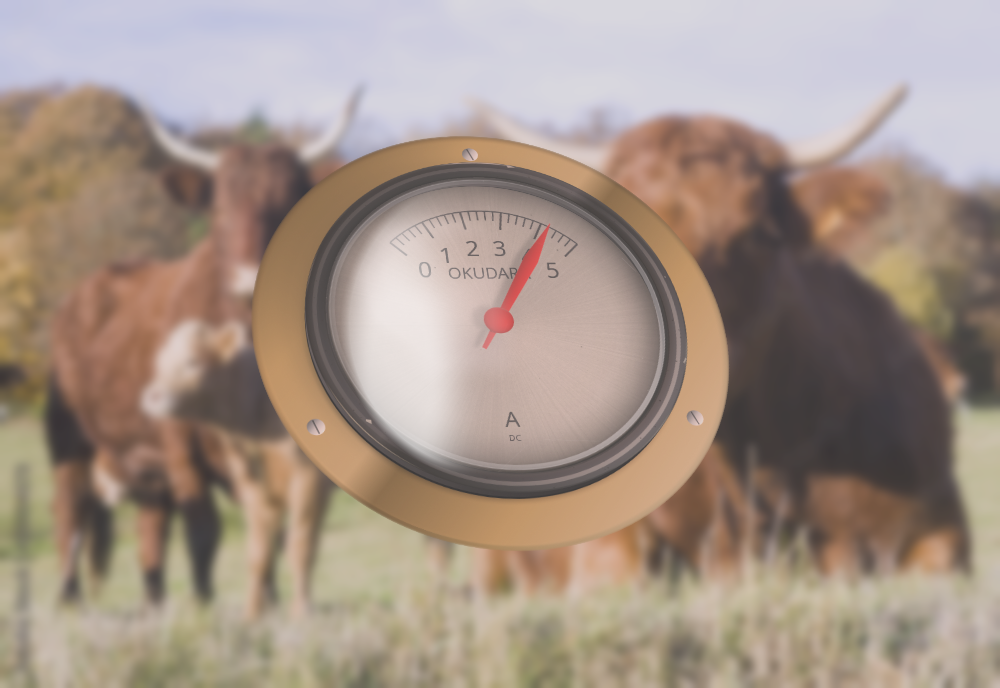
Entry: 4.2 A
